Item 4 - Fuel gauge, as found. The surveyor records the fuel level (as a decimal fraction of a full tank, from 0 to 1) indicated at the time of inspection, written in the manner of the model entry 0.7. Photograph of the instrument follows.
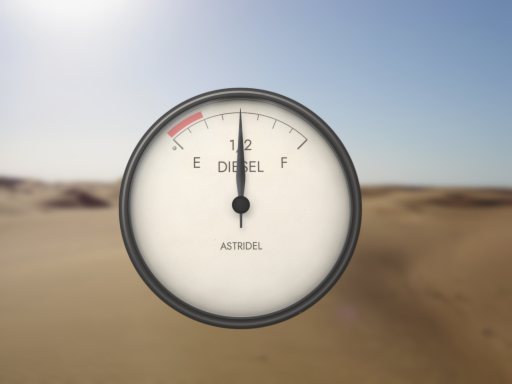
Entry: 0.5
